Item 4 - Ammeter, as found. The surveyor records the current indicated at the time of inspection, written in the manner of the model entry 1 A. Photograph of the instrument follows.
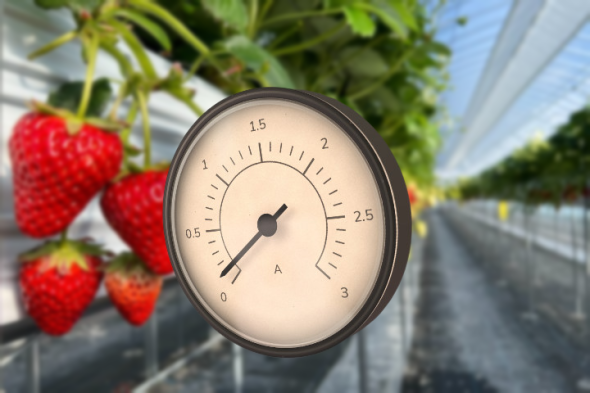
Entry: 0.1 A
